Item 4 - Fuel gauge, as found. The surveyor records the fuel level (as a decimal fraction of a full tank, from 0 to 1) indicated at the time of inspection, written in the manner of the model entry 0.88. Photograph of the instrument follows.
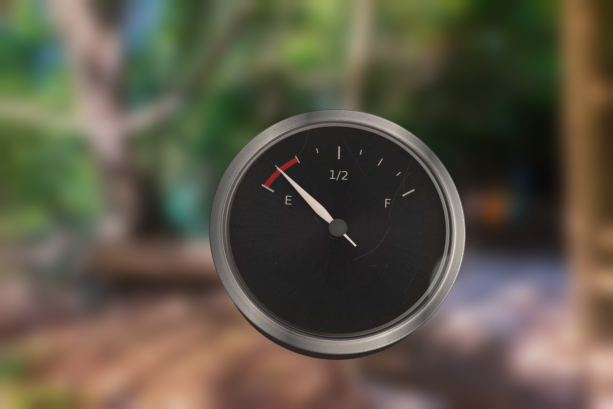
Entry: 0.125
